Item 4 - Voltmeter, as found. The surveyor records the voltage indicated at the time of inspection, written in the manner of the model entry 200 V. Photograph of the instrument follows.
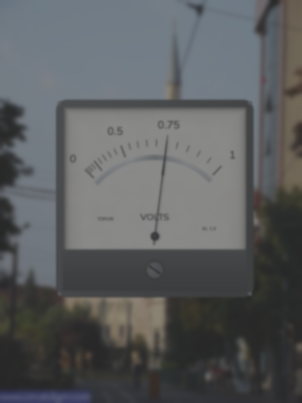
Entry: 0.75 V
